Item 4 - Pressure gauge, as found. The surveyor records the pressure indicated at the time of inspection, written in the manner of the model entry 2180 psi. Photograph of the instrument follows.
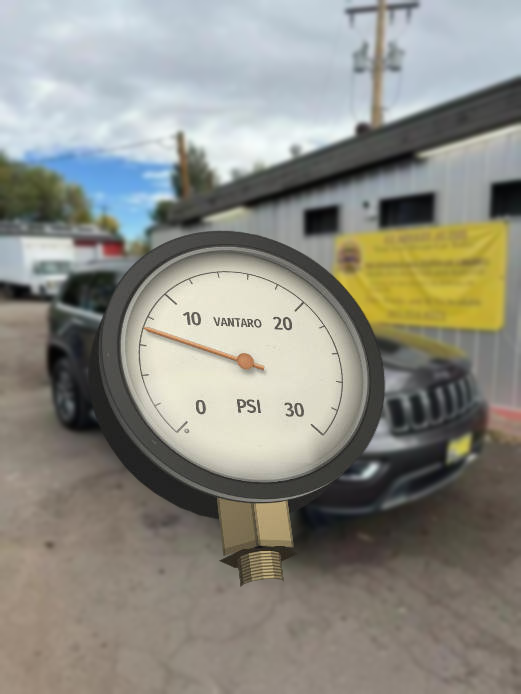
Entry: 7 psi
